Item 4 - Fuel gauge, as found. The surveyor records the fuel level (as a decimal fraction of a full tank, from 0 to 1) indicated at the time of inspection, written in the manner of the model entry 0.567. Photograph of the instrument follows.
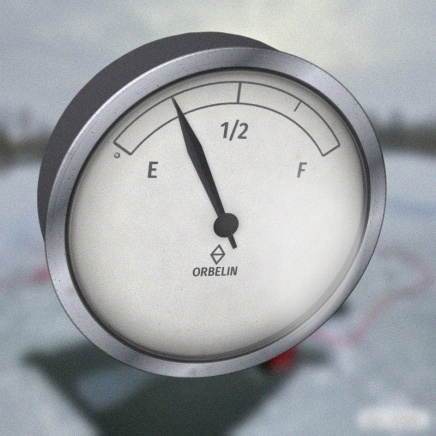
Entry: 0.25
